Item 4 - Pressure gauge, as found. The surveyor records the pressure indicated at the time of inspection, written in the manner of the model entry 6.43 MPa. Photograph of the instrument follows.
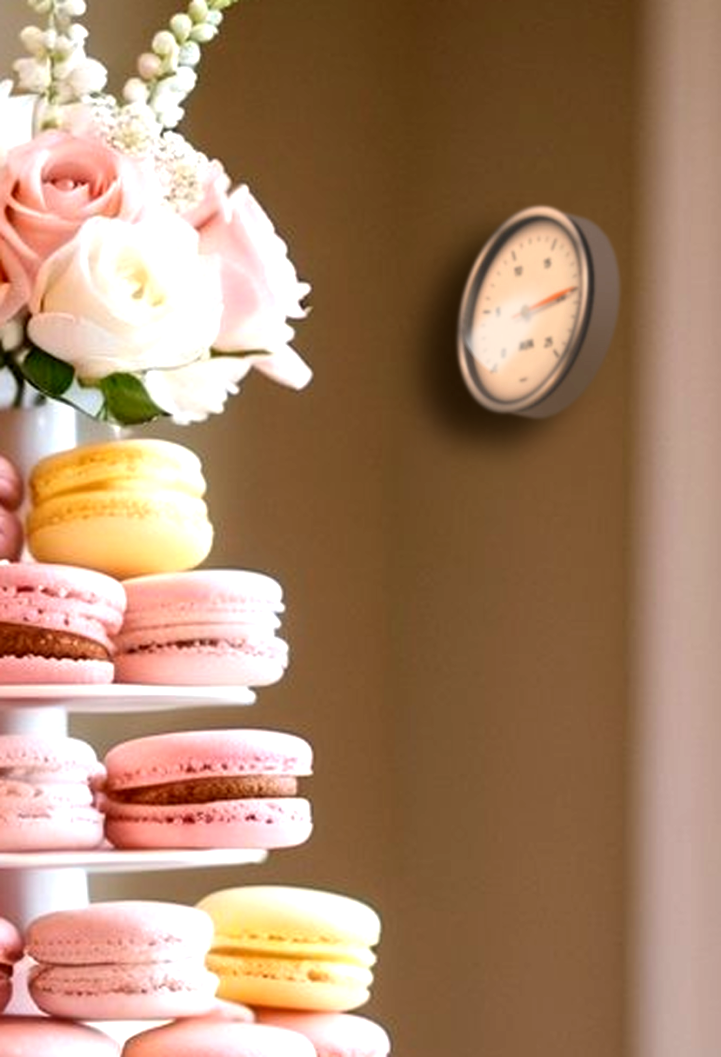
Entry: 20 MPa
